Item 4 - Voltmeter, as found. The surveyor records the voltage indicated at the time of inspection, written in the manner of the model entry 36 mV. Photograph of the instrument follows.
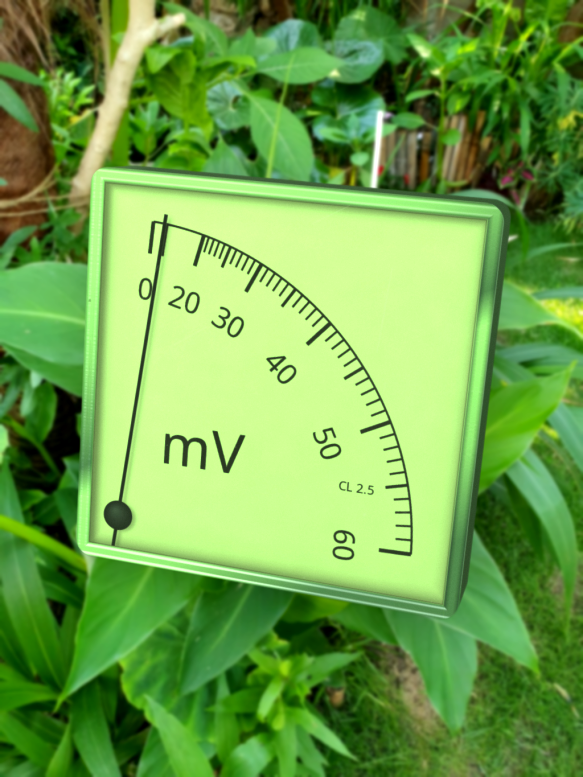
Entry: 10 mV
